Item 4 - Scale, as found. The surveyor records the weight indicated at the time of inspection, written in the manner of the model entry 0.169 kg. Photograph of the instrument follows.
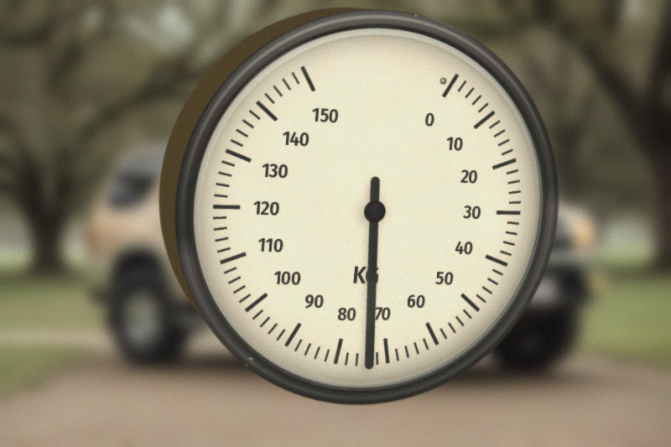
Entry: 74 kg
